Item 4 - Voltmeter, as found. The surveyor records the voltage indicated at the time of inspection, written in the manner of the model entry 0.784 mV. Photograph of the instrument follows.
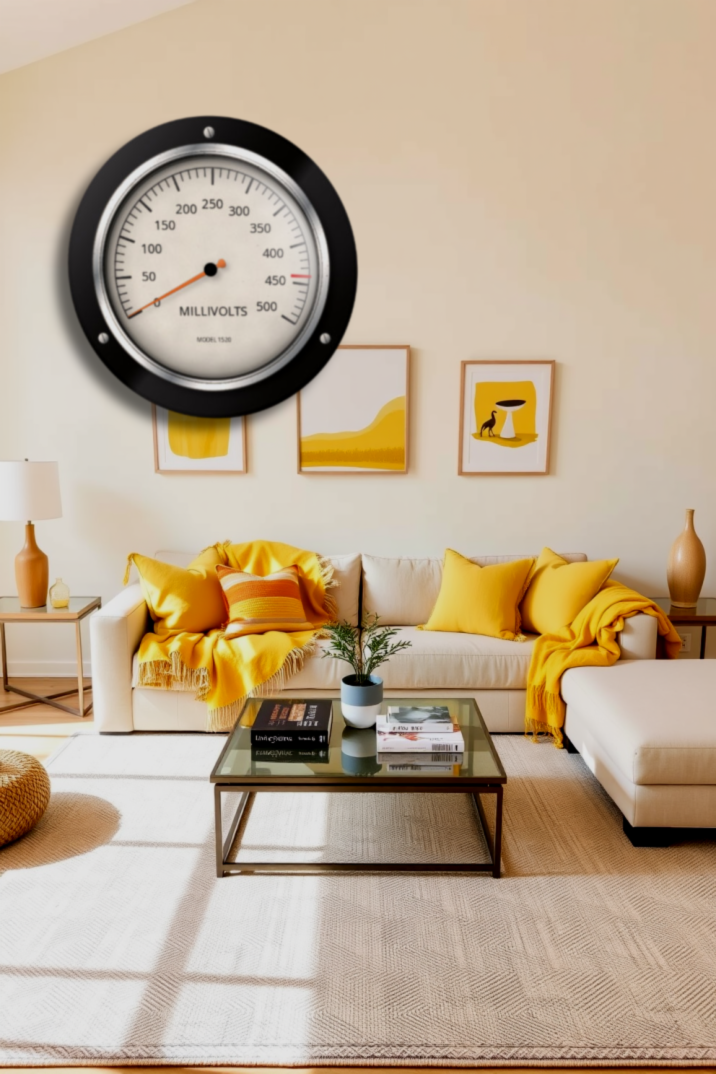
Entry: 0 mV
